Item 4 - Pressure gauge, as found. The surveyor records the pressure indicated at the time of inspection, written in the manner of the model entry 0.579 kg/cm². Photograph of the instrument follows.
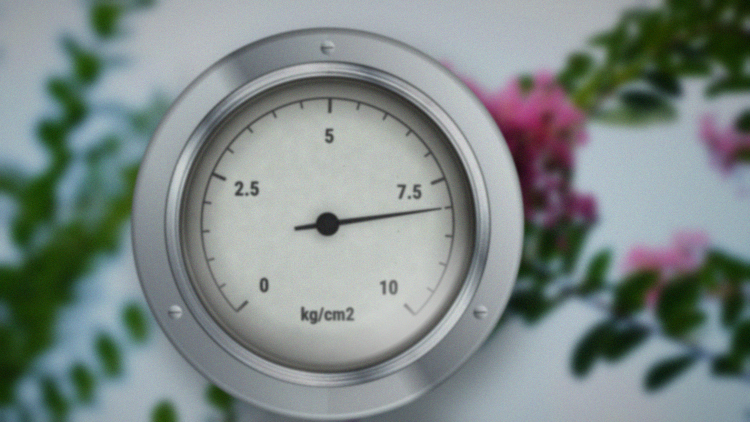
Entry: 8 kg/cm²
